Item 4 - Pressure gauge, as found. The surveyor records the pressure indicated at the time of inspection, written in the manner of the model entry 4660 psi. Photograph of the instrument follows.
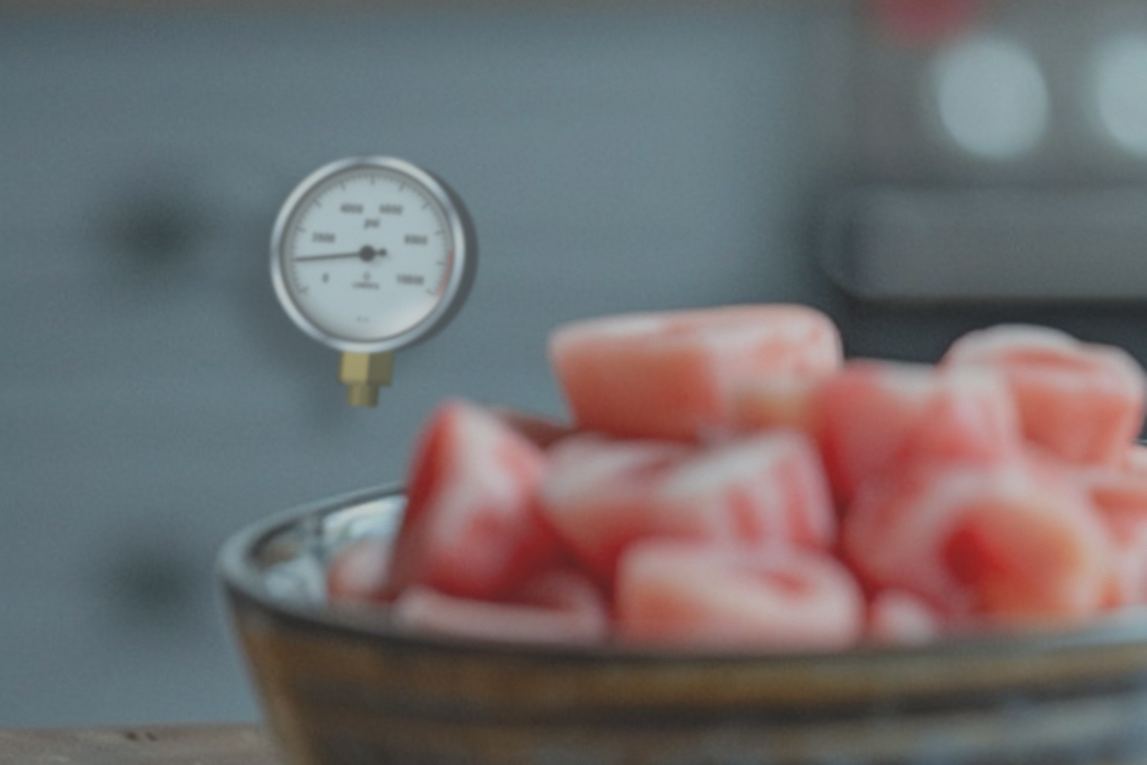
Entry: 1000 psi
